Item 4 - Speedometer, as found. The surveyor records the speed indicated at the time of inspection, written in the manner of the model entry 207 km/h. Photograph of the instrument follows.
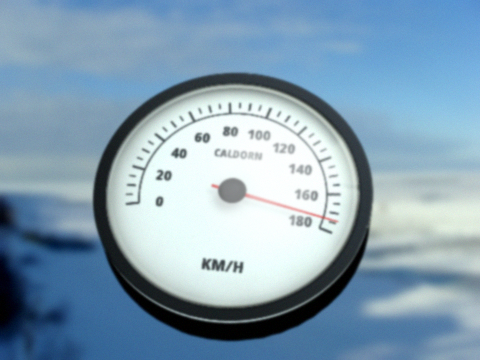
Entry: 175 km/h
